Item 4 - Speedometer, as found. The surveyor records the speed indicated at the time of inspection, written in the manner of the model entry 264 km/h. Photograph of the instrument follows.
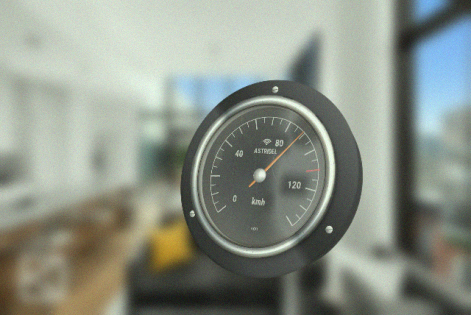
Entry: 90 km/h
